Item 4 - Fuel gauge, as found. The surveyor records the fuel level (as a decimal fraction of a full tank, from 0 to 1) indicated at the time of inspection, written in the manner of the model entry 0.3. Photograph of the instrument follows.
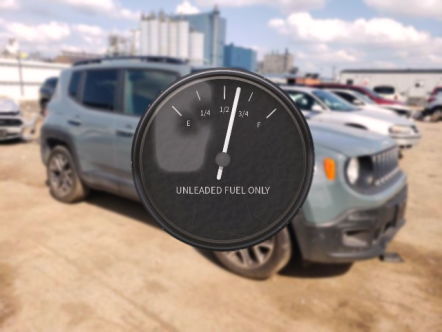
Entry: 0.625
